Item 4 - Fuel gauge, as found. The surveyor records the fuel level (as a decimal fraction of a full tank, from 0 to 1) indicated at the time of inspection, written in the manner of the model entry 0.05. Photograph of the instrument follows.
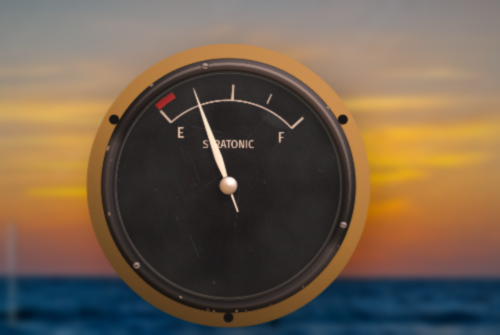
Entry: 0.25
